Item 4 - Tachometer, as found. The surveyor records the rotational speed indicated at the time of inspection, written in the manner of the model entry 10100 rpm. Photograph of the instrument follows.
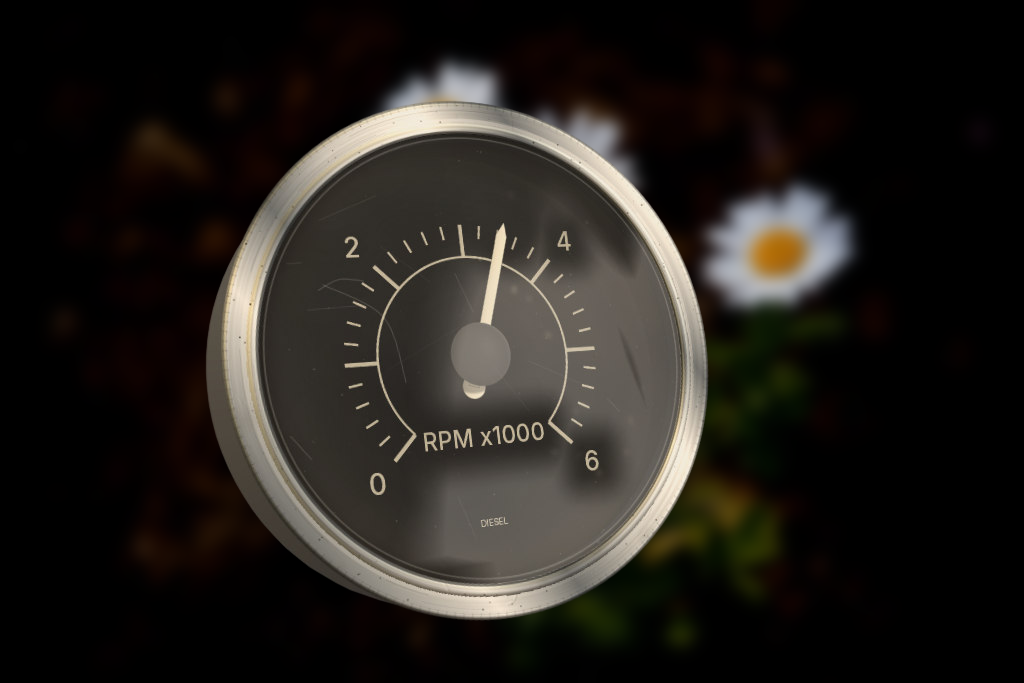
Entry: 3400 rpm
